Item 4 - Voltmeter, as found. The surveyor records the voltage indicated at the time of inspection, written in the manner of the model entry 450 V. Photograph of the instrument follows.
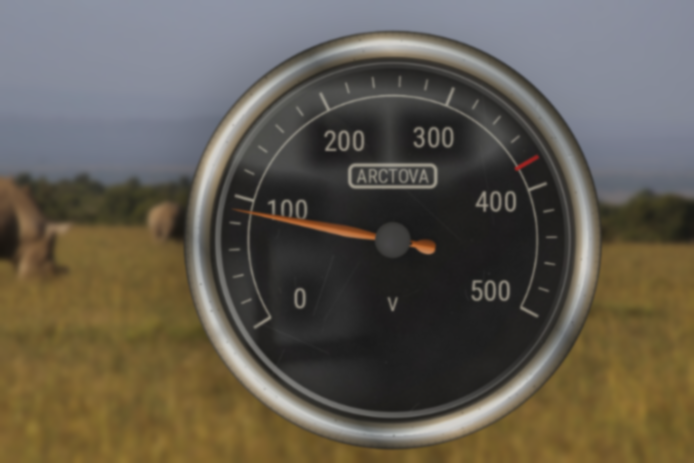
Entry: 90 V
